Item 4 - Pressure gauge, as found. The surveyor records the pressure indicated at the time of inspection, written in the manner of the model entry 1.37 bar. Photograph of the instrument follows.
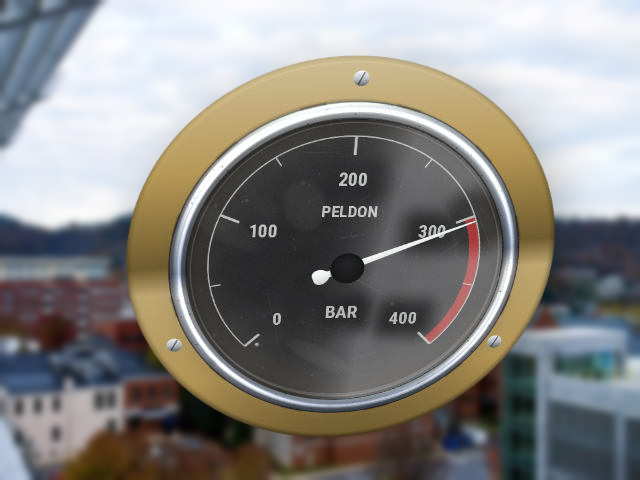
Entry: 300 bar
